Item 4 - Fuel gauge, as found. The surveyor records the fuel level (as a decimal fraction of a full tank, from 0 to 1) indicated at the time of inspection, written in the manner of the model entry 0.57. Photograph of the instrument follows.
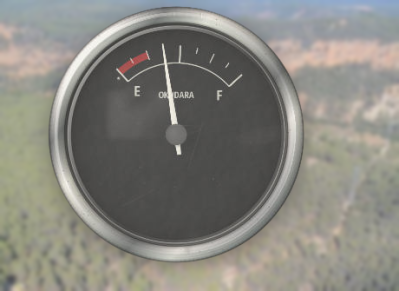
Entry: 0.375
